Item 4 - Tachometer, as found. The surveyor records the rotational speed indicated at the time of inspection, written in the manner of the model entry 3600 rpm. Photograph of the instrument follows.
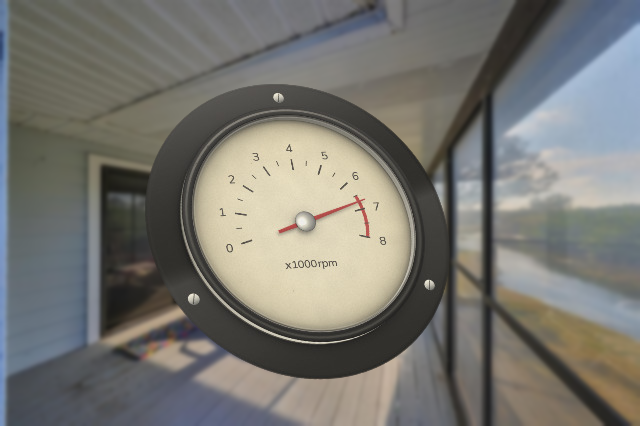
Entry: 6750 rpm
